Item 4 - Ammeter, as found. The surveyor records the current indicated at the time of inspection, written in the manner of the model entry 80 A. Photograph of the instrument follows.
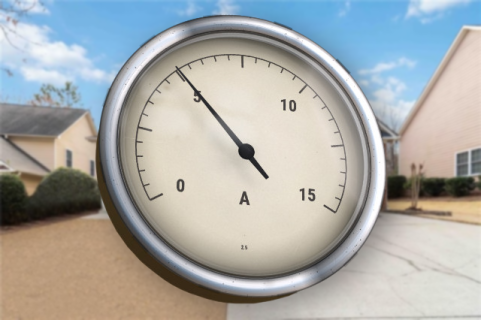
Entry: 5 A
